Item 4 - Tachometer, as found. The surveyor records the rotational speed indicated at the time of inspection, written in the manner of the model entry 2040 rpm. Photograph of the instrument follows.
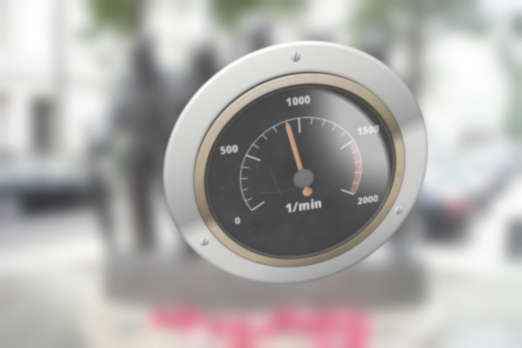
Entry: 900 rpm
